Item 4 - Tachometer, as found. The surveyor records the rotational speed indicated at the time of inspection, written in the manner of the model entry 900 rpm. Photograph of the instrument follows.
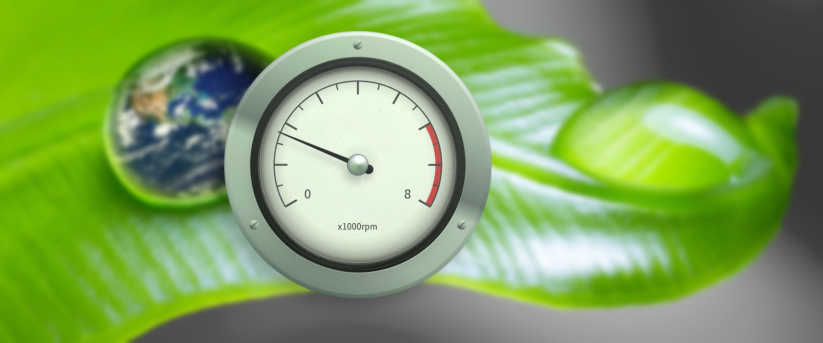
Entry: 1750 rpm
